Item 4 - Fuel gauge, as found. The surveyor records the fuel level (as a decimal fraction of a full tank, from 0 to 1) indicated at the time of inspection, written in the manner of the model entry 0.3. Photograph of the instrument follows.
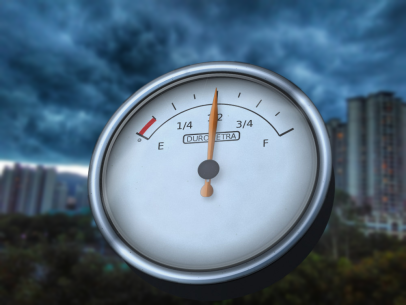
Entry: 0.5
